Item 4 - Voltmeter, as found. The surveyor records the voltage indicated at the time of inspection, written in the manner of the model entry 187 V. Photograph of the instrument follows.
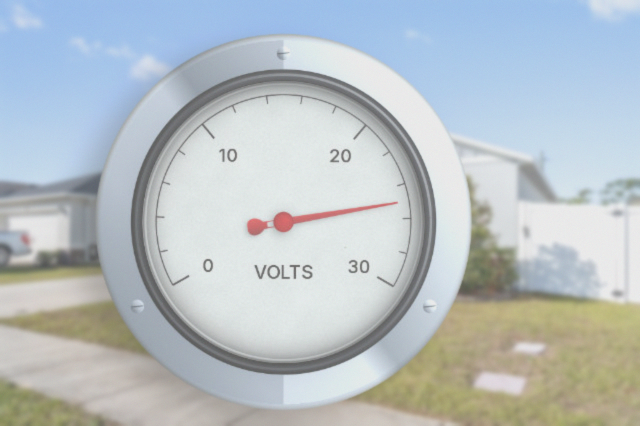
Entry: 25 V
